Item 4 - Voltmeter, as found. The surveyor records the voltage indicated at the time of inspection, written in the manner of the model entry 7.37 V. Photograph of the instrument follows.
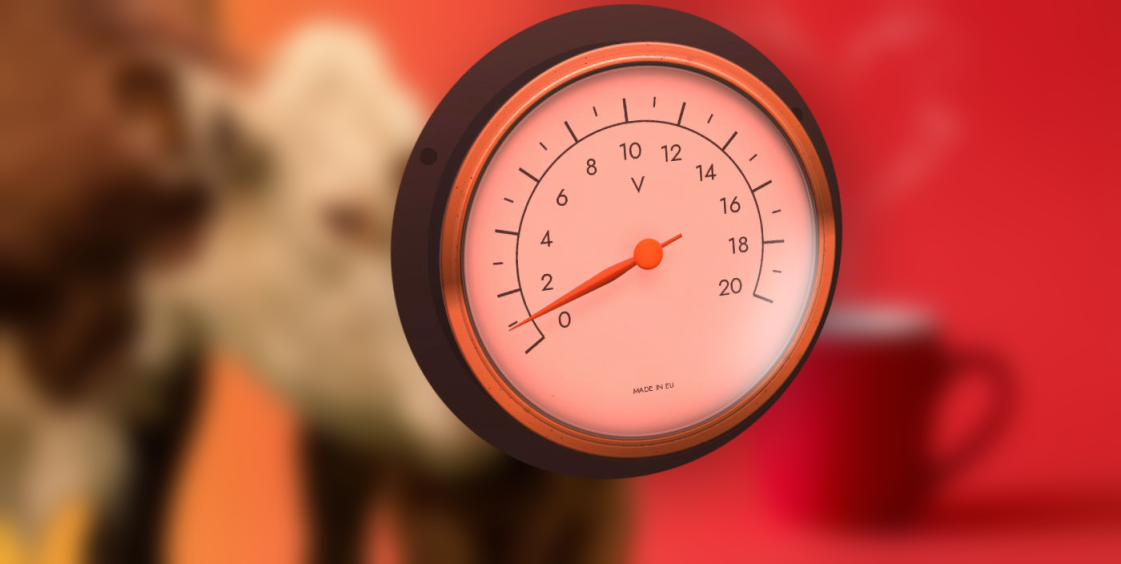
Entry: 1 V
